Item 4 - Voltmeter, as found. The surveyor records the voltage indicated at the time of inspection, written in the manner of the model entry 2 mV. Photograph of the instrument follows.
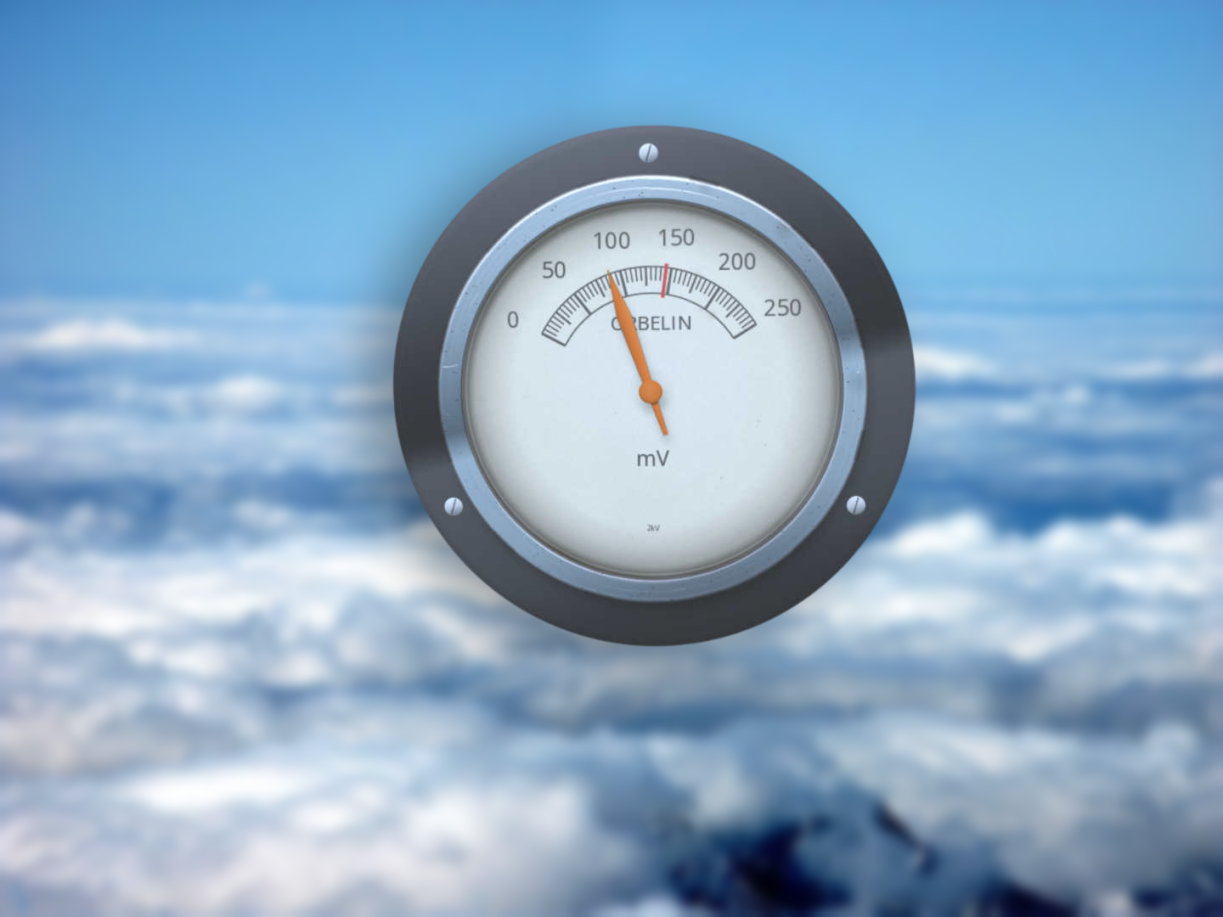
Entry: 90 mV
